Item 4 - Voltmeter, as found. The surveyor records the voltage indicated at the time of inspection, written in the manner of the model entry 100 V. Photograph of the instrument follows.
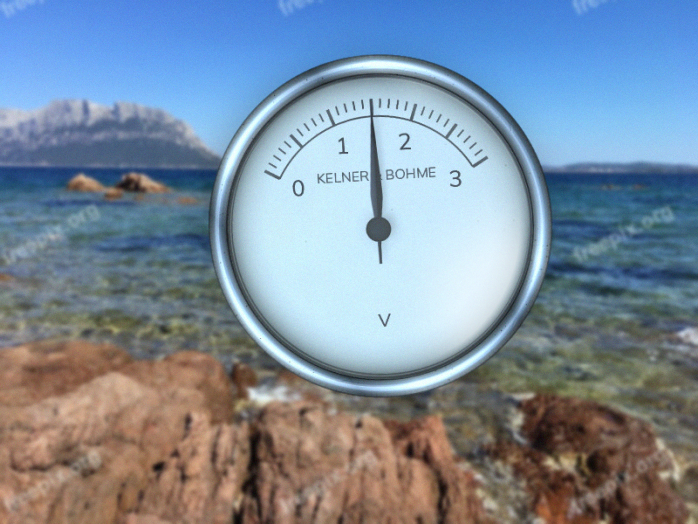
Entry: 1.5 V
